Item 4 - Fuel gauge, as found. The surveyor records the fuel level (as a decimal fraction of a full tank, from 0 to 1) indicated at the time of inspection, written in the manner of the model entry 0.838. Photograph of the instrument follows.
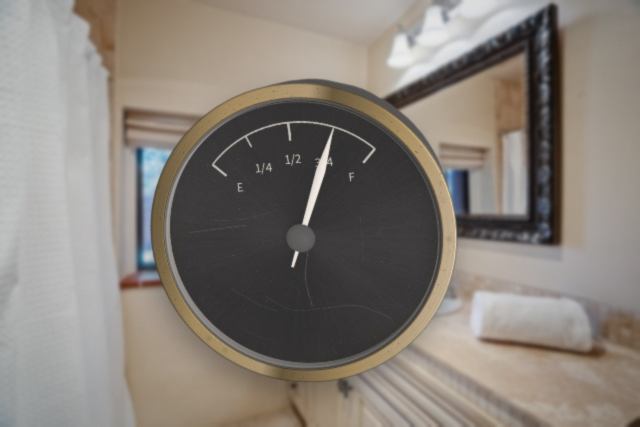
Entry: 0.75
